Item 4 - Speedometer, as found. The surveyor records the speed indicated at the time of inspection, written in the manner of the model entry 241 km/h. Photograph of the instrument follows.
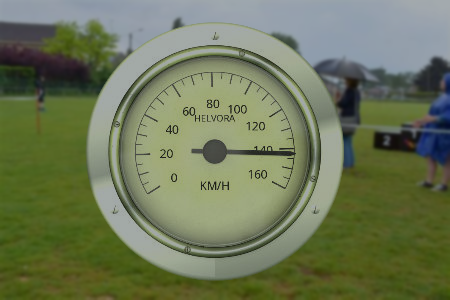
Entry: 142.5 km/h
